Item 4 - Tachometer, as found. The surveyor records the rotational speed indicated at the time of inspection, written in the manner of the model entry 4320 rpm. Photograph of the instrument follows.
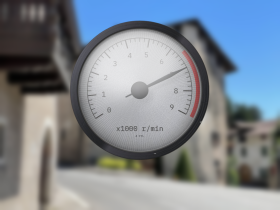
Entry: 7000 rpm
